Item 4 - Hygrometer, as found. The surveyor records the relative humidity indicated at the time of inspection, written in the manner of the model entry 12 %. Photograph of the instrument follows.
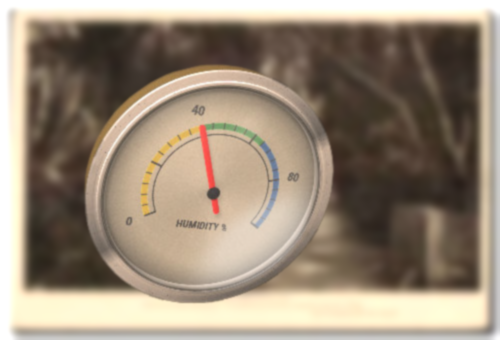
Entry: 40 %
